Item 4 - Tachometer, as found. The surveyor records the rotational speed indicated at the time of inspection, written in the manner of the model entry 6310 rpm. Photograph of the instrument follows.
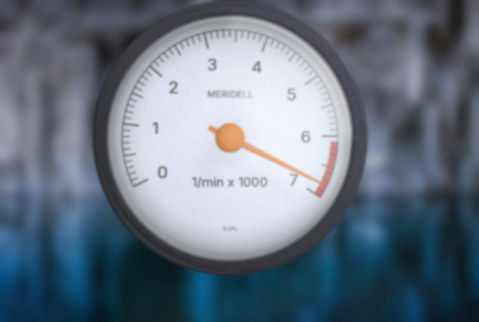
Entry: 6800 rpm
